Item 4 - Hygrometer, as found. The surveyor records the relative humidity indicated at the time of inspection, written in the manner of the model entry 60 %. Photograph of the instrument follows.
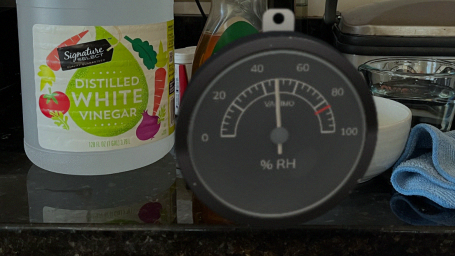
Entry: 48 %
